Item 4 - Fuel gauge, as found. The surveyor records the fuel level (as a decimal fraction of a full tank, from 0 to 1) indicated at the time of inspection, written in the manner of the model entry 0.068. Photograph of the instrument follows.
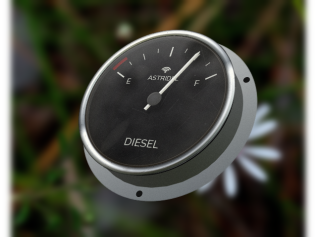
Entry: 0.75
